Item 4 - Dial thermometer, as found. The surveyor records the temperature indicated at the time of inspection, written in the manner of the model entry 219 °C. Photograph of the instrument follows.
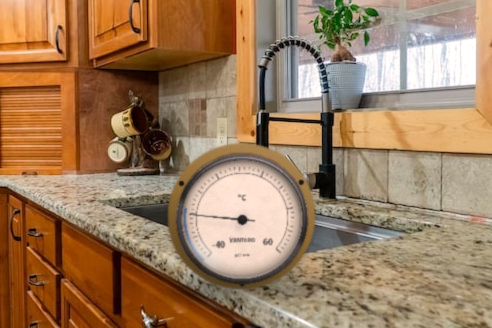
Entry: -20 °C
